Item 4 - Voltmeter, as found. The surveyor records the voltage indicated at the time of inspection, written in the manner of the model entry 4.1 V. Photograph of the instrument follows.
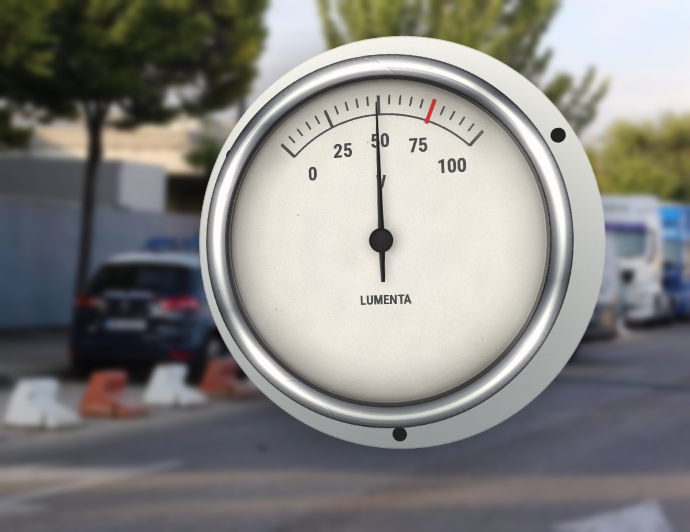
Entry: 50 V
